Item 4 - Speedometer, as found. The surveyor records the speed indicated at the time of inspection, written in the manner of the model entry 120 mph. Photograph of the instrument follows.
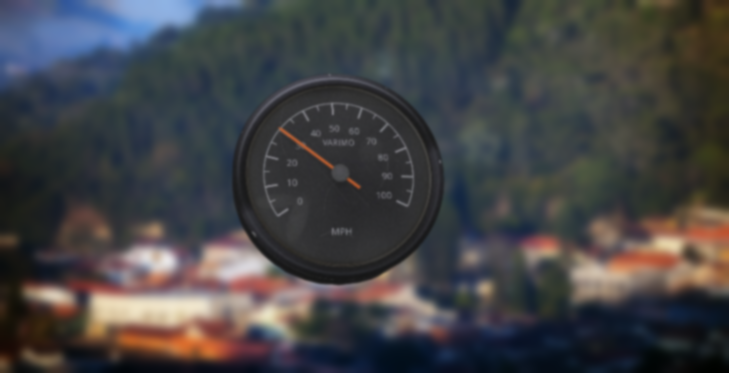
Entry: 30 mph
